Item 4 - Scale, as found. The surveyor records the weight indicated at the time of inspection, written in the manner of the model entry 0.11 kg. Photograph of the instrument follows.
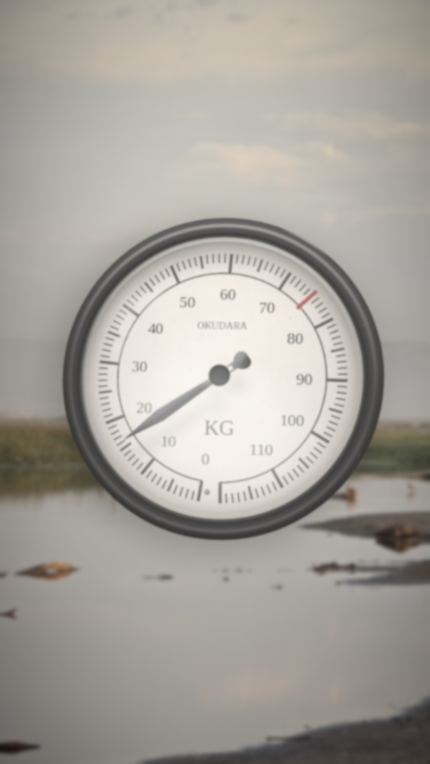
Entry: 16 kg
